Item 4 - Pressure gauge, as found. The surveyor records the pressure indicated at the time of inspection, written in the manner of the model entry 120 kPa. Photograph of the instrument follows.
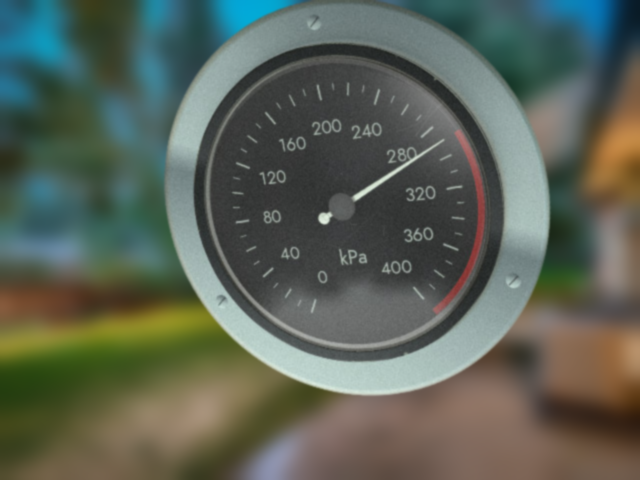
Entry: 290 kPa
